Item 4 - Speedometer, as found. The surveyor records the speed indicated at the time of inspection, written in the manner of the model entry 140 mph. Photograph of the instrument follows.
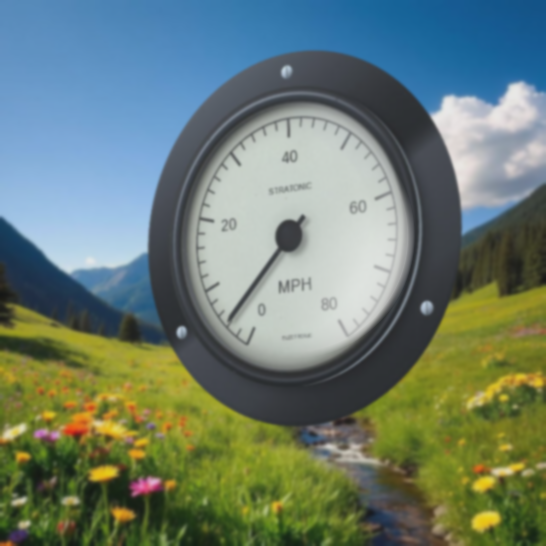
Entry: 4 mph
